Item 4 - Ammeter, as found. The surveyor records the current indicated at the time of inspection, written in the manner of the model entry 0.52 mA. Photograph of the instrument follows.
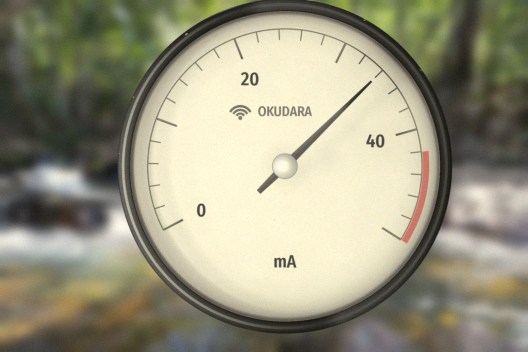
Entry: 34 mA
